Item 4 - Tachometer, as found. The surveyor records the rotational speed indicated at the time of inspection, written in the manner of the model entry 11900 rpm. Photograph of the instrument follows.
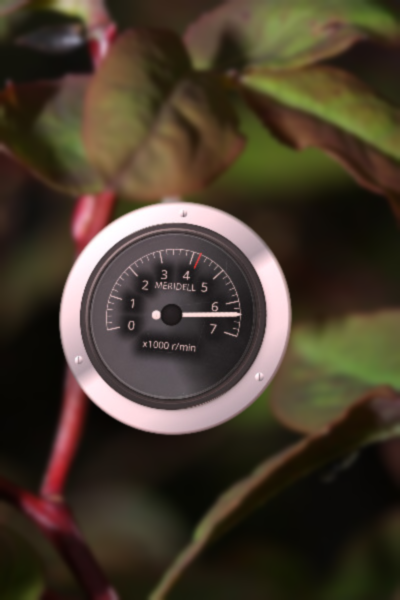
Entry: 6400 rpm
